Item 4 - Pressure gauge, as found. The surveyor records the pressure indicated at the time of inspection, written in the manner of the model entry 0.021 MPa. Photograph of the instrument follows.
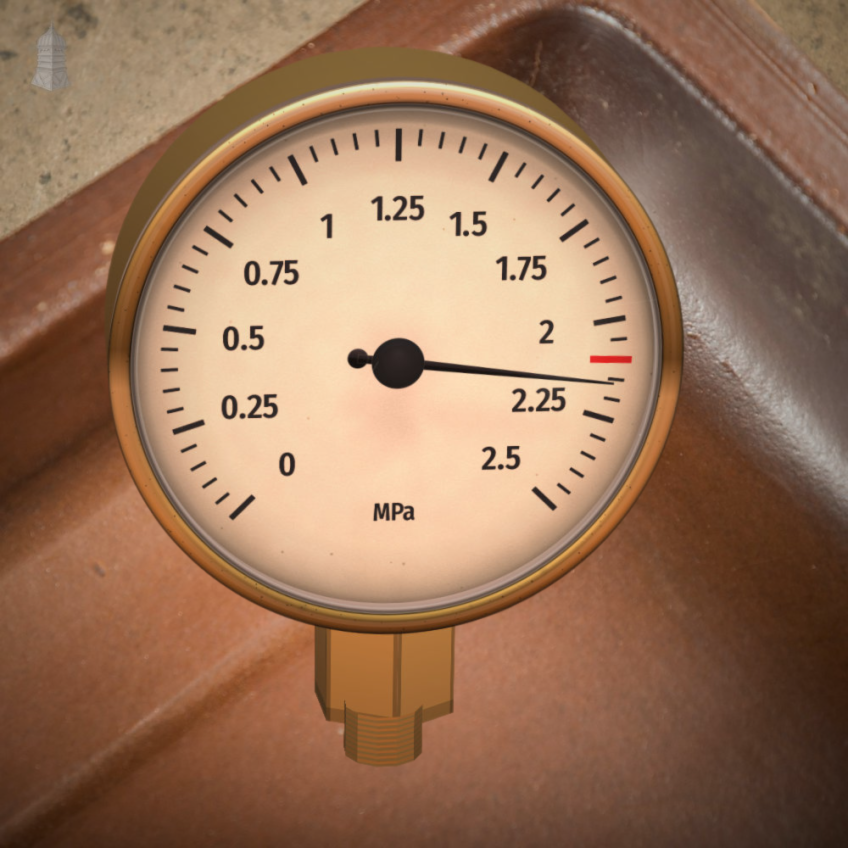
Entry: 2.15 MPa
